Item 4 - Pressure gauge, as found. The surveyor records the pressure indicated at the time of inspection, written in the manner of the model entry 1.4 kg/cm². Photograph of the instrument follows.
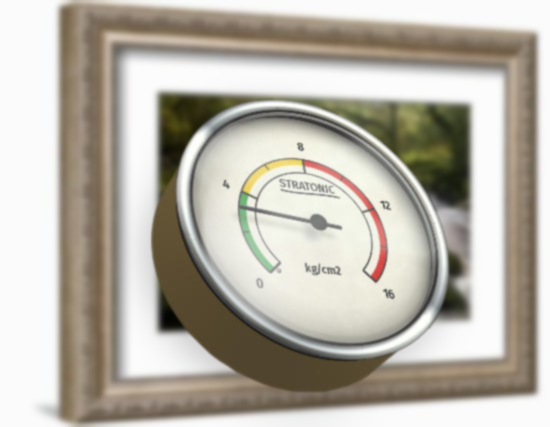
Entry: 3 kg/cm²
